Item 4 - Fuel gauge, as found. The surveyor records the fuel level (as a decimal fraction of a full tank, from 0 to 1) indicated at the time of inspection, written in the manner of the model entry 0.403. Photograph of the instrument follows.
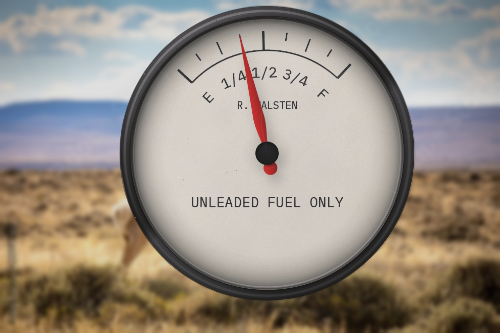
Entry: 0.375
